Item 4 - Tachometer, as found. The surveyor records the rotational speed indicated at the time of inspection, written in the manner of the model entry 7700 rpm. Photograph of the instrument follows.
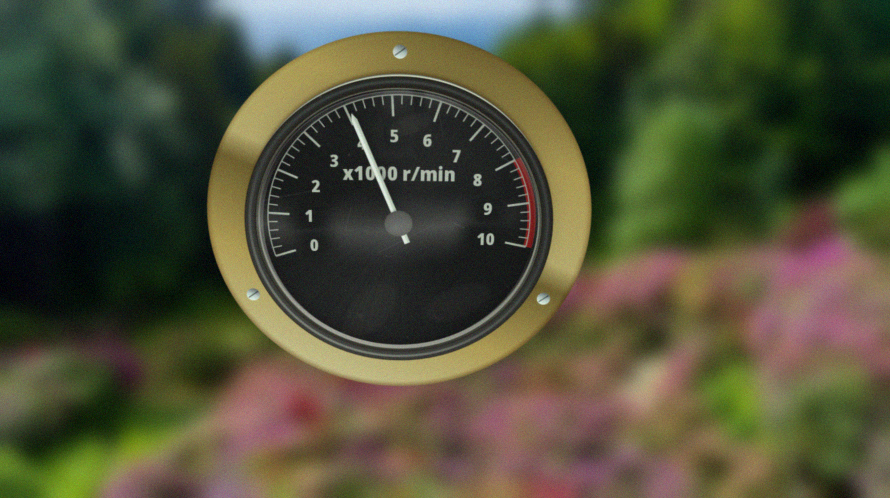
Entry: 4100 rpm
